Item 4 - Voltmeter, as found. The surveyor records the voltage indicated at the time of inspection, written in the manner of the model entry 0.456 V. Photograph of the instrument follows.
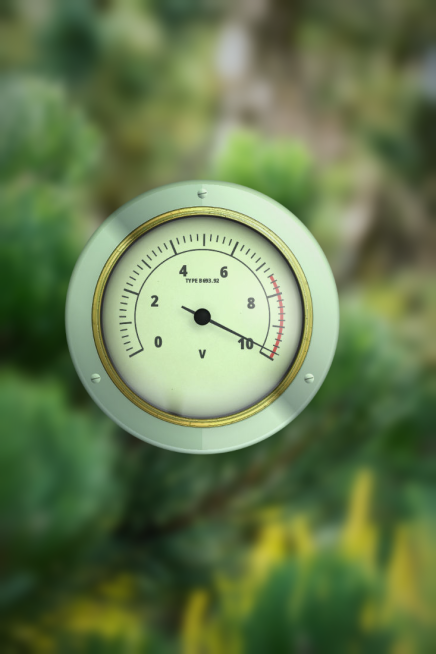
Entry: 9.8 V
